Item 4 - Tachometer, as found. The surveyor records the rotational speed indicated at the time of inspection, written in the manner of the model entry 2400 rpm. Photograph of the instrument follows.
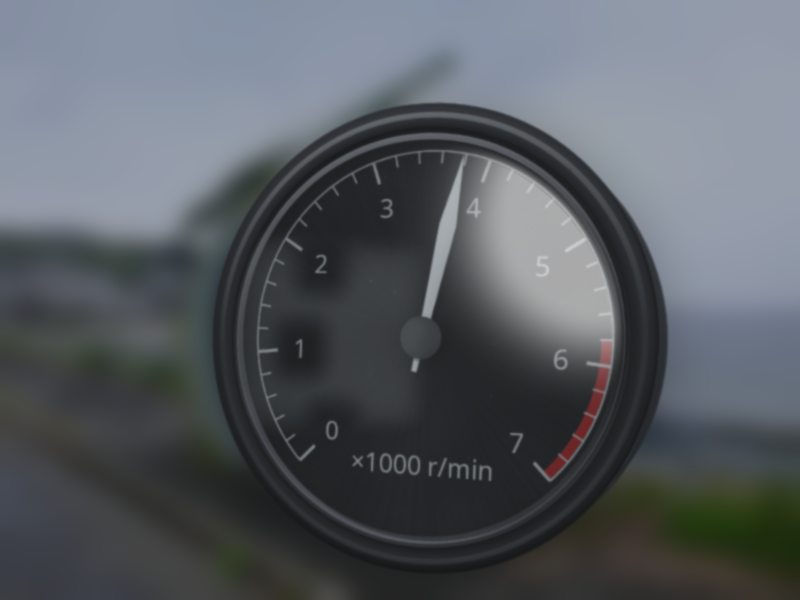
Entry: 3800 rpm
